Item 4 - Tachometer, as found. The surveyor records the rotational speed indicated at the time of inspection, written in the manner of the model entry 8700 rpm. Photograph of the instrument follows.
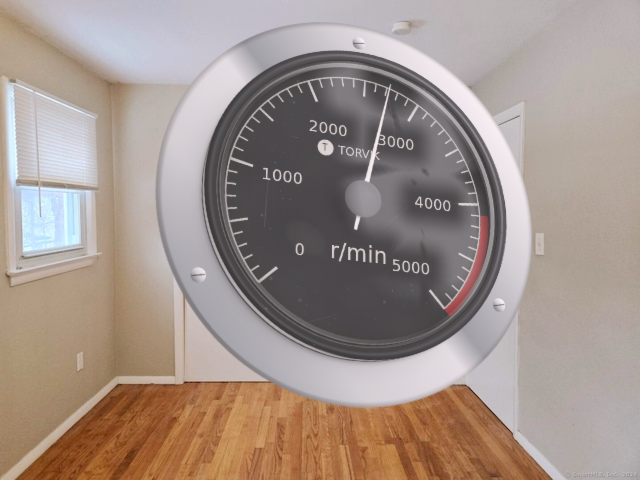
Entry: 2700 rpm
